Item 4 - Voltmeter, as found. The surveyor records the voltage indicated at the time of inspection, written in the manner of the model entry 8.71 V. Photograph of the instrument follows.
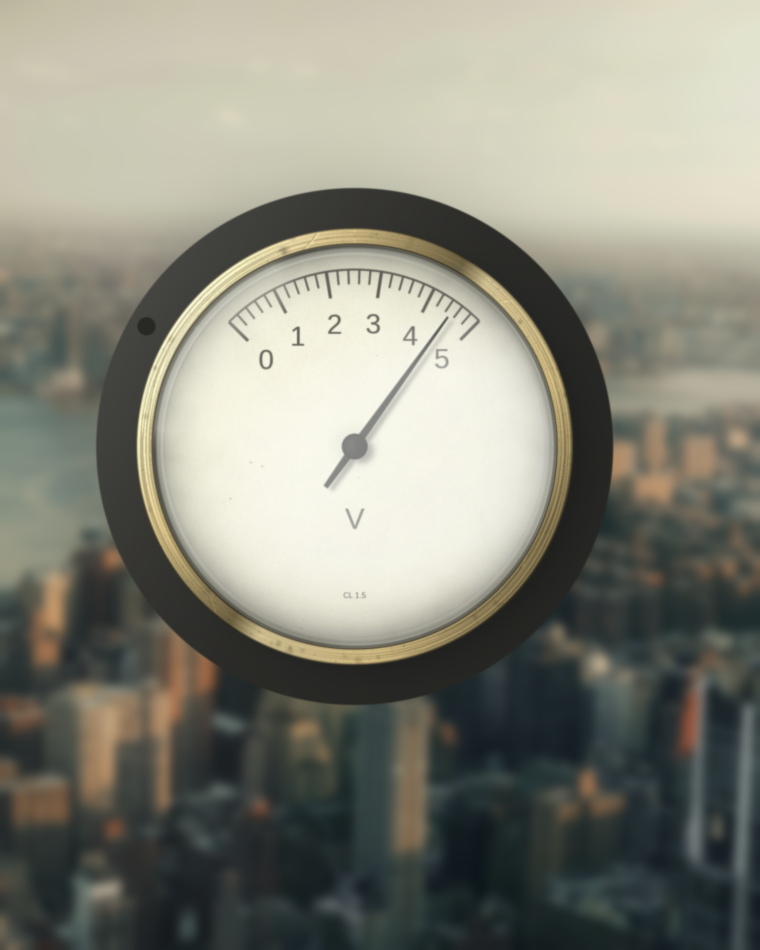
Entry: 4.5 V
